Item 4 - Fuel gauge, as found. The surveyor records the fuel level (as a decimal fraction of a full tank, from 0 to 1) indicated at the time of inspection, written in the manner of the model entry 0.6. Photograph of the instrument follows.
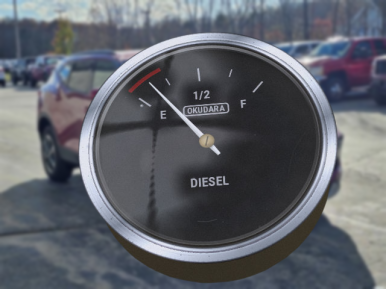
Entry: 0.125
